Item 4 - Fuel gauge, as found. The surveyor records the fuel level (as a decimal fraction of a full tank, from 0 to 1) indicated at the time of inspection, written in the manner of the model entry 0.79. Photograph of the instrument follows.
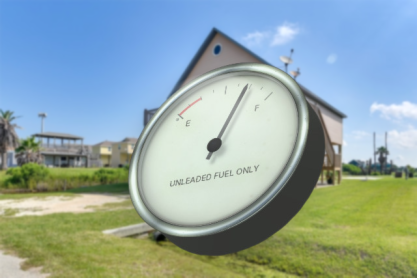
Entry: 0.75
